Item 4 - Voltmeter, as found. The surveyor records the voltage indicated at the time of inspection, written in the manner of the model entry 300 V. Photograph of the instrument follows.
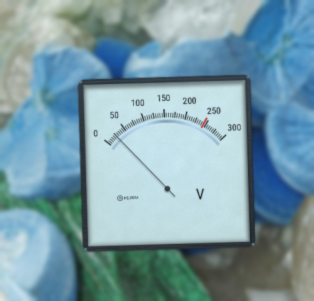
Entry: 25 V
